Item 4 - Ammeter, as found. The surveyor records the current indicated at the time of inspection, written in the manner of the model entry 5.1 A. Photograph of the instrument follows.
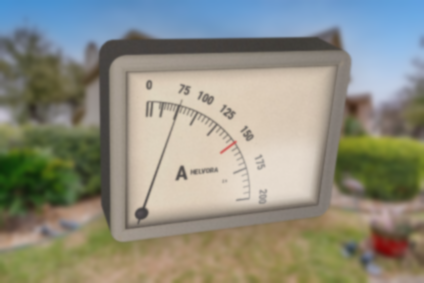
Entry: 75 A
